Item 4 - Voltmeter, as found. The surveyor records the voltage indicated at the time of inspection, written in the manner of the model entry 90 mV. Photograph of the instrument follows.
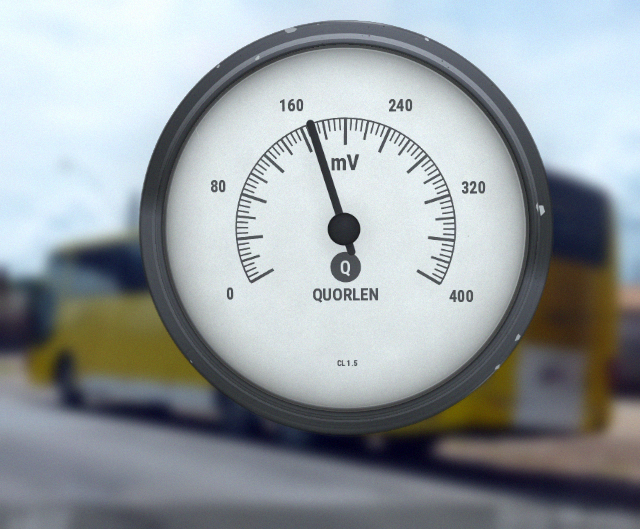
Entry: 170 mV
